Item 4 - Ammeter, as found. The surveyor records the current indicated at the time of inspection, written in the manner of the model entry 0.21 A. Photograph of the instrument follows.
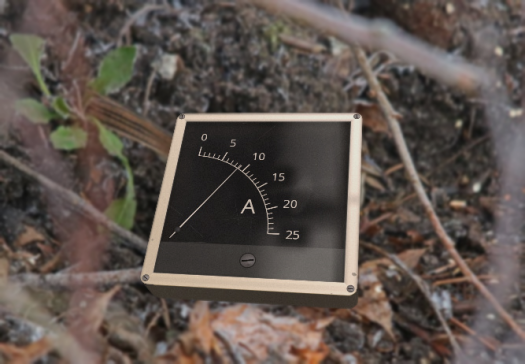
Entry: 9 A
